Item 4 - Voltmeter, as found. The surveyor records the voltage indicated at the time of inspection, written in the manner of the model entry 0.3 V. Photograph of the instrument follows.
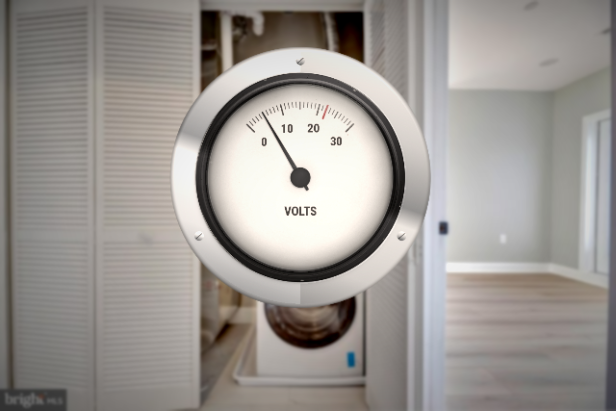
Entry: 5 V
